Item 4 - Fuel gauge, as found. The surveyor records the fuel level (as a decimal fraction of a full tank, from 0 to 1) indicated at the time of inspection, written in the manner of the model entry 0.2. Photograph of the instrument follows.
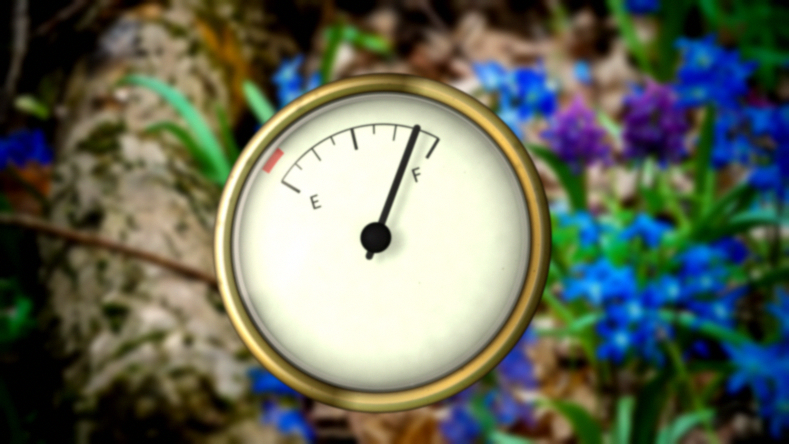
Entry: 0.875
